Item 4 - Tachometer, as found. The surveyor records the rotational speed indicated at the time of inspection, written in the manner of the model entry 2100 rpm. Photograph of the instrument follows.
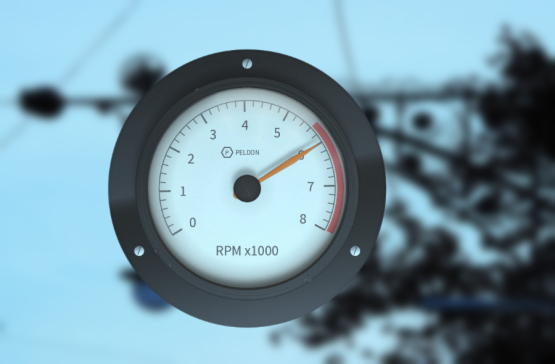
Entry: 6000 rpm
